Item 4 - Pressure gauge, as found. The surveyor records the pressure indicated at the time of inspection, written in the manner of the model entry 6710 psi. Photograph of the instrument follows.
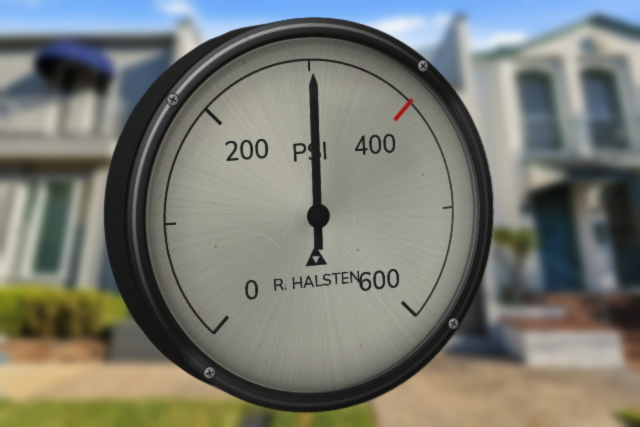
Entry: 300 psi
